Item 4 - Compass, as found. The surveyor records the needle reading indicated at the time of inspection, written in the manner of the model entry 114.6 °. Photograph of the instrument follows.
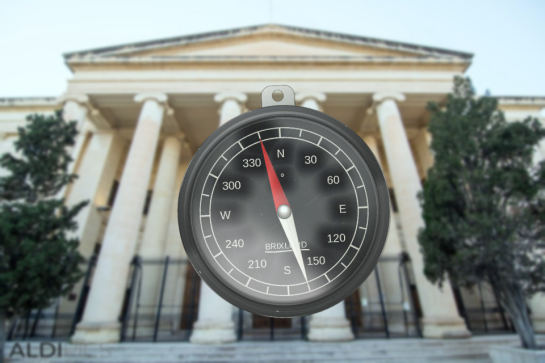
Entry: 345 °
